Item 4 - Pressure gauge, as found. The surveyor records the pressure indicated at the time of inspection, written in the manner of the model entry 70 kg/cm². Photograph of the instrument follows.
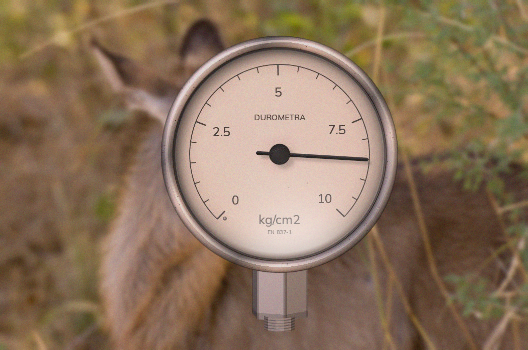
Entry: 8.5 kg/cm²
